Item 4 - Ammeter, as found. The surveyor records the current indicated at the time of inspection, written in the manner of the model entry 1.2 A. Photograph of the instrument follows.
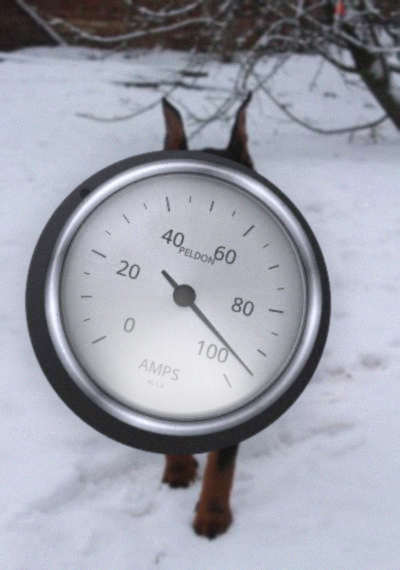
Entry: 95 A
